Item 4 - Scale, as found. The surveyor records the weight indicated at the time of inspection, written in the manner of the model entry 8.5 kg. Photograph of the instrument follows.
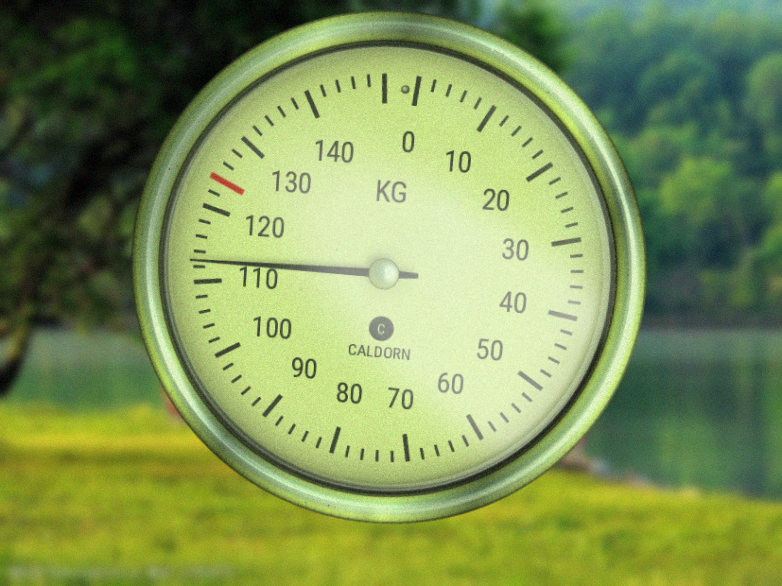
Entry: 113 kg
